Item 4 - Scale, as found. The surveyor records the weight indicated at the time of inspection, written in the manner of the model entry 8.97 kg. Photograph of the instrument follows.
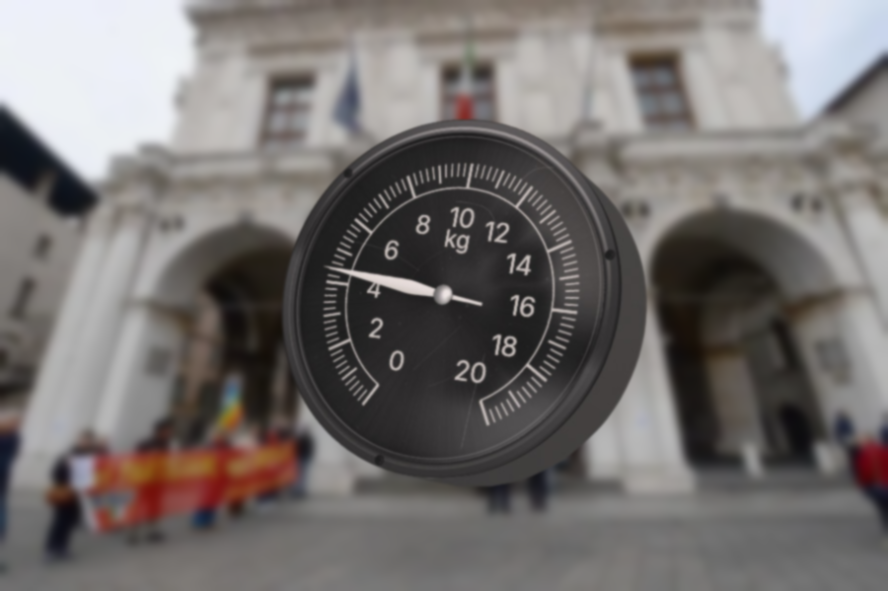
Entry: 4.4 kg
